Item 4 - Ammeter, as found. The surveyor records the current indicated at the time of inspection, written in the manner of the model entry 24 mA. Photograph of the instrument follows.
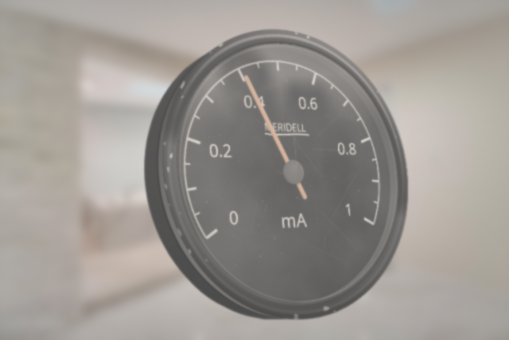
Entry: 0.4 mA
